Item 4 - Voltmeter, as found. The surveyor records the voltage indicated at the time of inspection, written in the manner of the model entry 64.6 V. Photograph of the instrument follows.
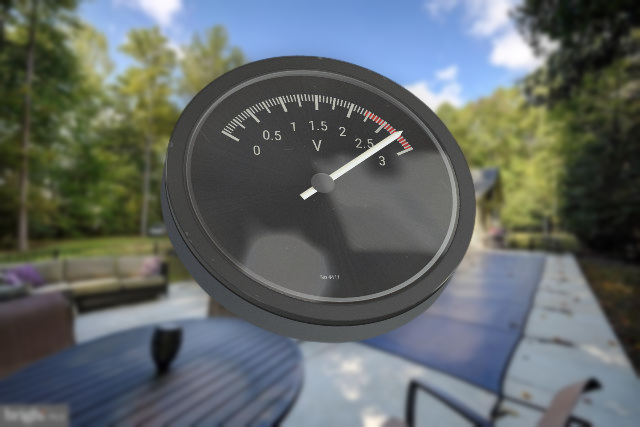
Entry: 2.75 V
